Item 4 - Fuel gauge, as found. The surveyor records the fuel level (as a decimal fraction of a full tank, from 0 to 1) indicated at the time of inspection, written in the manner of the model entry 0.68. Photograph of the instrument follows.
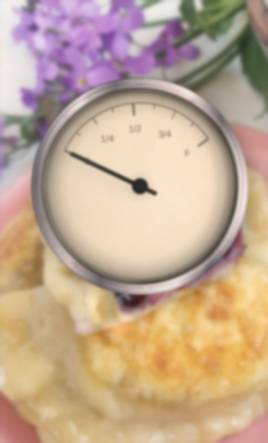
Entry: 0
